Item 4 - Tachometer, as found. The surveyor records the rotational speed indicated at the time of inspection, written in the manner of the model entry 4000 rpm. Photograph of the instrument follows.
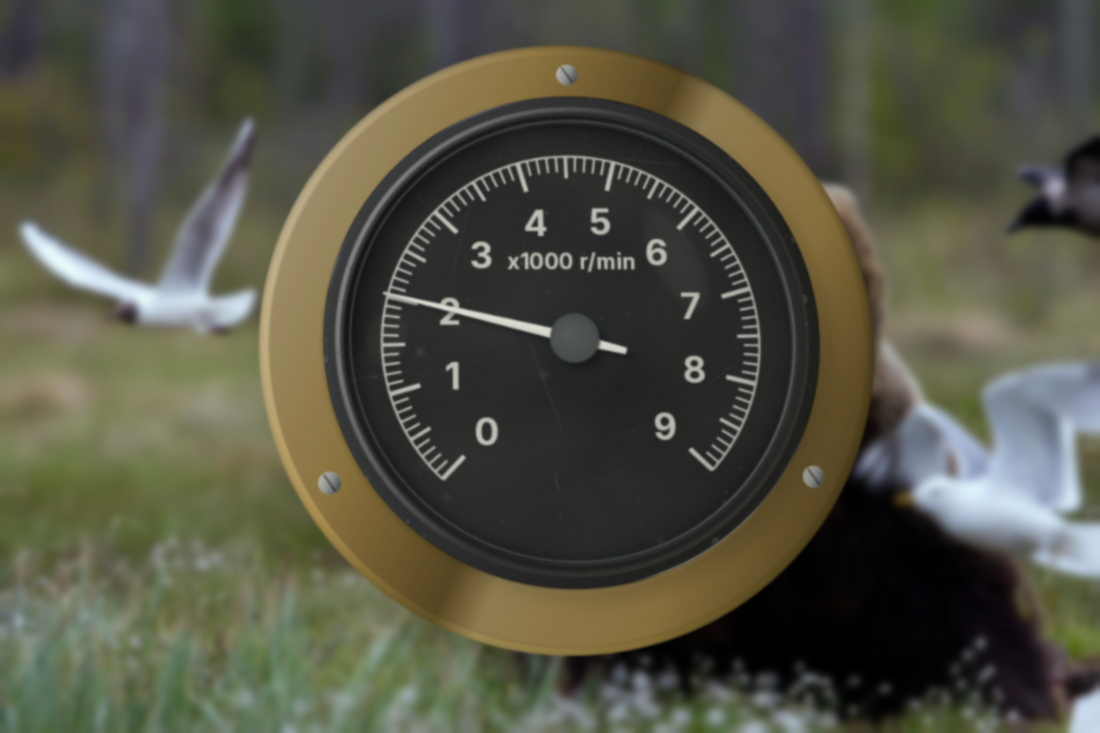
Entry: 2000 rpm
